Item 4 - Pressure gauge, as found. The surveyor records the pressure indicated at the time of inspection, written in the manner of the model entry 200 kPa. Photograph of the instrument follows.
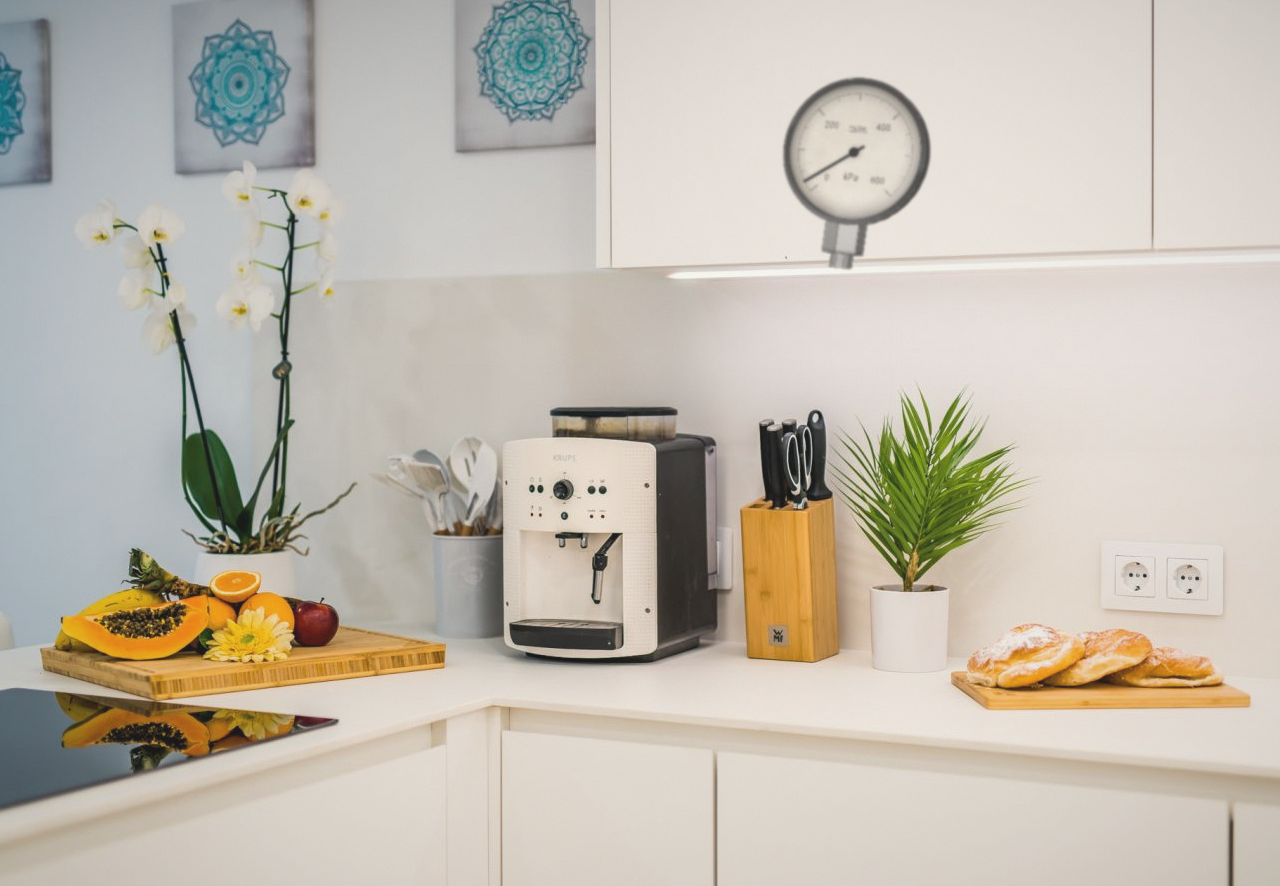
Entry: 25 kPa
